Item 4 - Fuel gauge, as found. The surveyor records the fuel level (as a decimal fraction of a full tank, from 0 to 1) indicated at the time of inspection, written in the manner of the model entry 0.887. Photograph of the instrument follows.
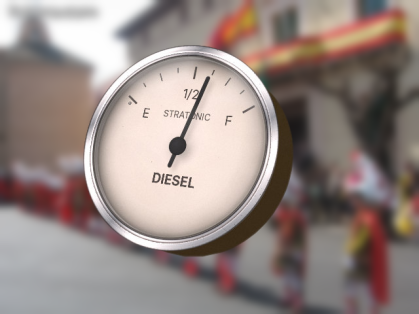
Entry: 0.625
